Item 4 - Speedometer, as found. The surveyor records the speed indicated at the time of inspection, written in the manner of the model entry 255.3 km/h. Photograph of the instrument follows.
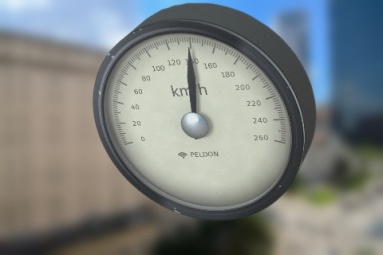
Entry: 140 km/h
